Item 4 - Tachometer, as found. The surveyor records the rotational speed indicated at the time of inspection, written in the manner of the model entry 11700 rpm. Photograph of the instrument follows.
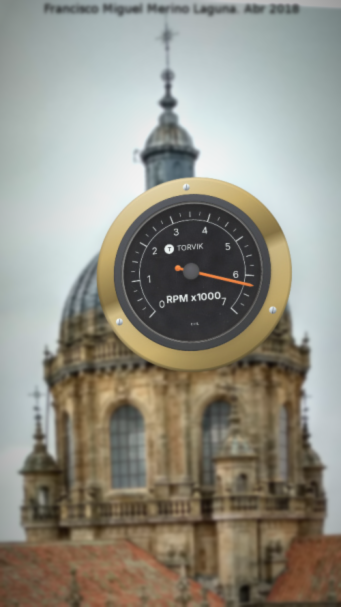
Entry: 6250 rpm
